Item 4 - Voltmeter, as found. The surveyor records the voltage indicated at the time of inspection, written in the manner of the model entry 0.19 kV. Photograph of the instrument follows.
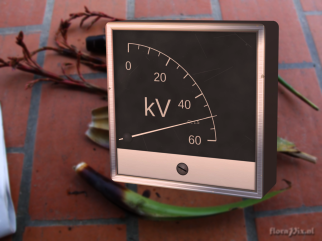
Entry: 50 kV
